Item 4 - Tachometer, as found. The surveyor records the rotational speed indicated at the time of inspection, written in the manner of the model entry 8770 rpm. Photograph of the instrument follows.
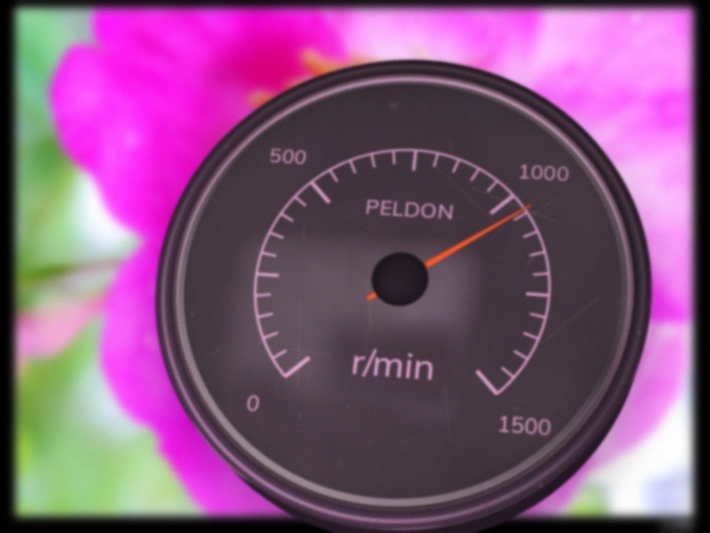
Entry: 1050 rpm
